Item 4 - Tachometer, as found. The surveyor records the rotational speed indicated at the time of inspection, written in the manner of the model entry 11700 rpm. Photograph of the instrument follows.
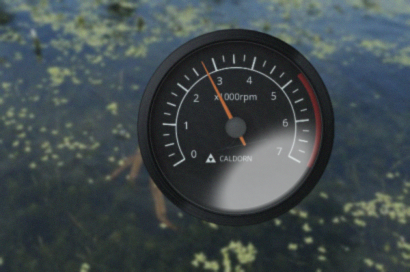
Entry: 2750 rpm
